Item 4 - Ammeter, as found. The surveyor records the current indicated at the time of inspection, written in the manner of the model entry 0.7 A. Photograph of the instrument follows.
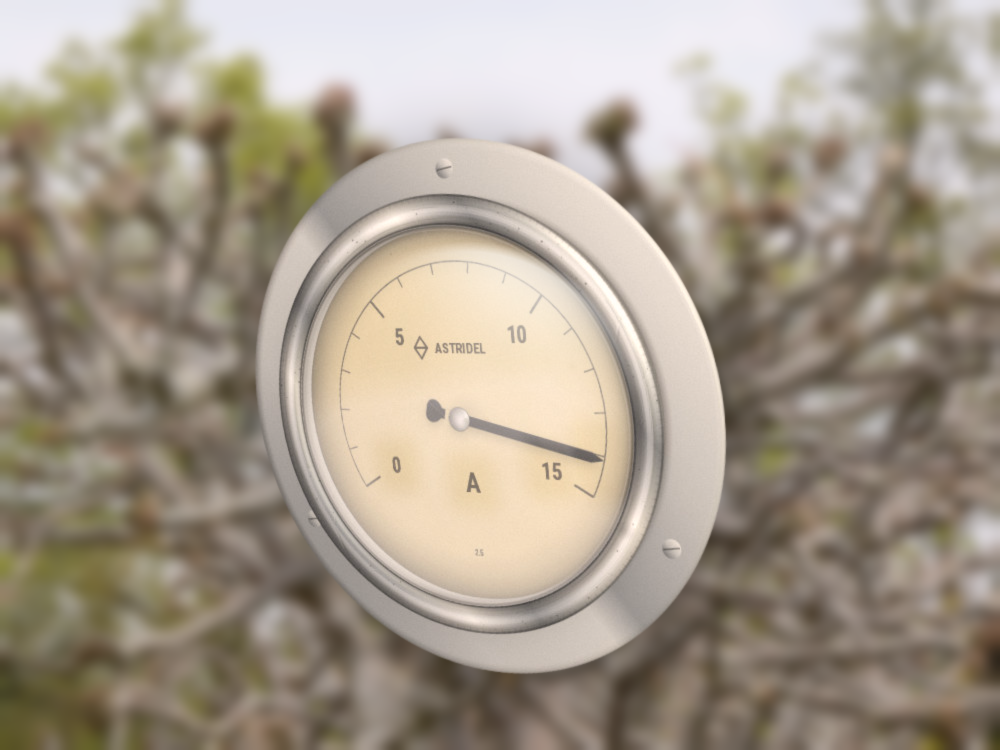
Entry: 14 A
